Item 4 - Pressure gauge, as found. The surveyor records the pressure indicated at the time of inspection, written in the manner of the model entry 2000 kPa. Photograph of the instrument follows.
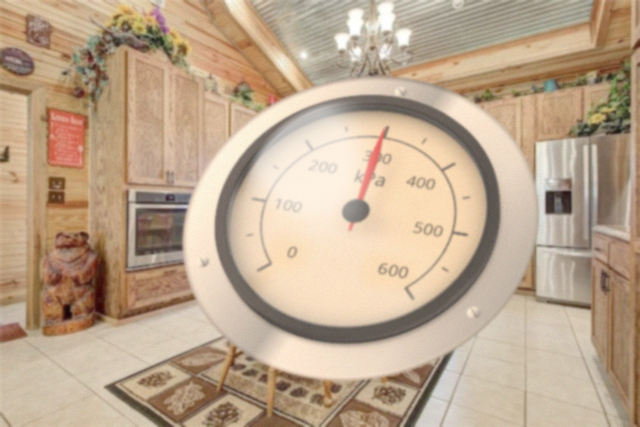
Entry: 300 kPa
